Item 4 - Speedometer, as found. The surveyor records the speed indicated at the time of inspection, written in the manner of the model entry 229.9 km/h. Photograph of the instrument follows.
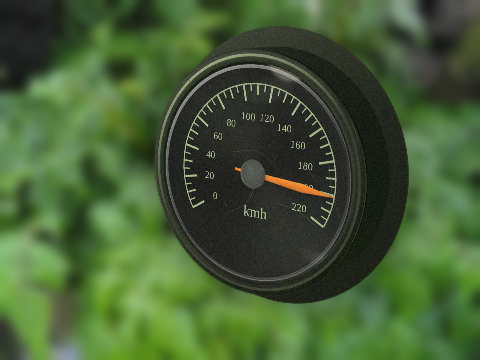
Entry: 200 km/h
